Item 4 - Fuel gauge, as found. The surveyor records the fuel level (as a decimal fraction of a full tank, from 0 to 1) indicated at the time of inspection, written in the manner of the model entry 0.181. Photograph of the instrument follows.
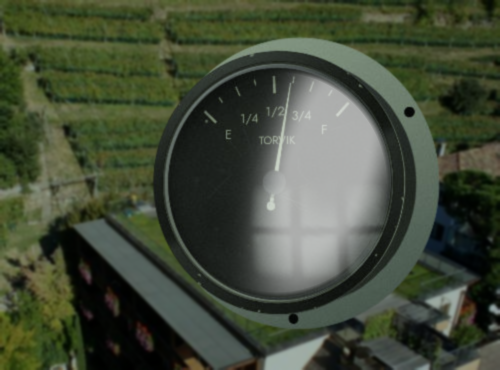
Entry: 0.625
